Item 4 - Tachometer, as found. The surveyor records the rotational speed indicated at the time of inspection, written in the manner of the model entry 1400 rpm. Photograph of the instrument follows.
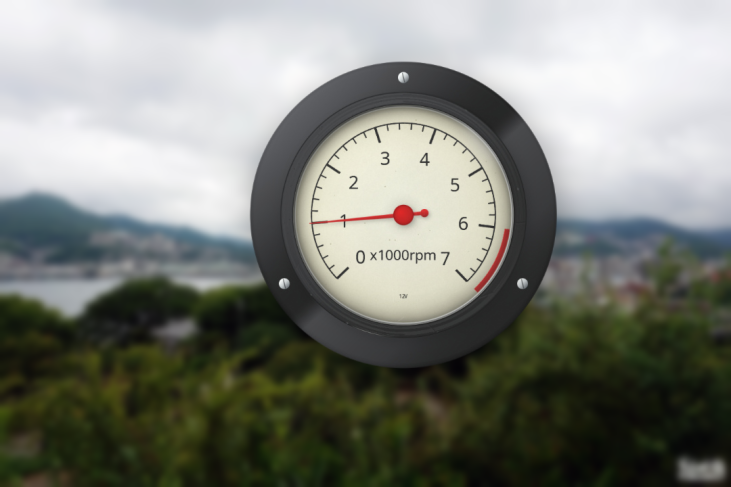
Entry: 1000 rpm
